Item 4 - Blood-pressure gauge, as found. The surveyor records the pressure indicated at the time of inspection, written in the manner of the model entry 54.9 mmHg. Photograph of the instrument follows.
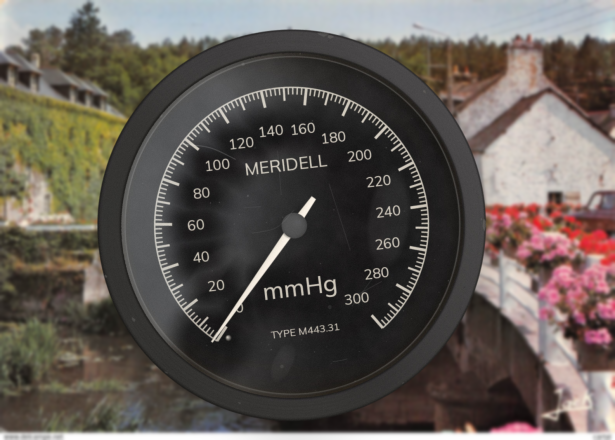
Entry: 2 mmHg
